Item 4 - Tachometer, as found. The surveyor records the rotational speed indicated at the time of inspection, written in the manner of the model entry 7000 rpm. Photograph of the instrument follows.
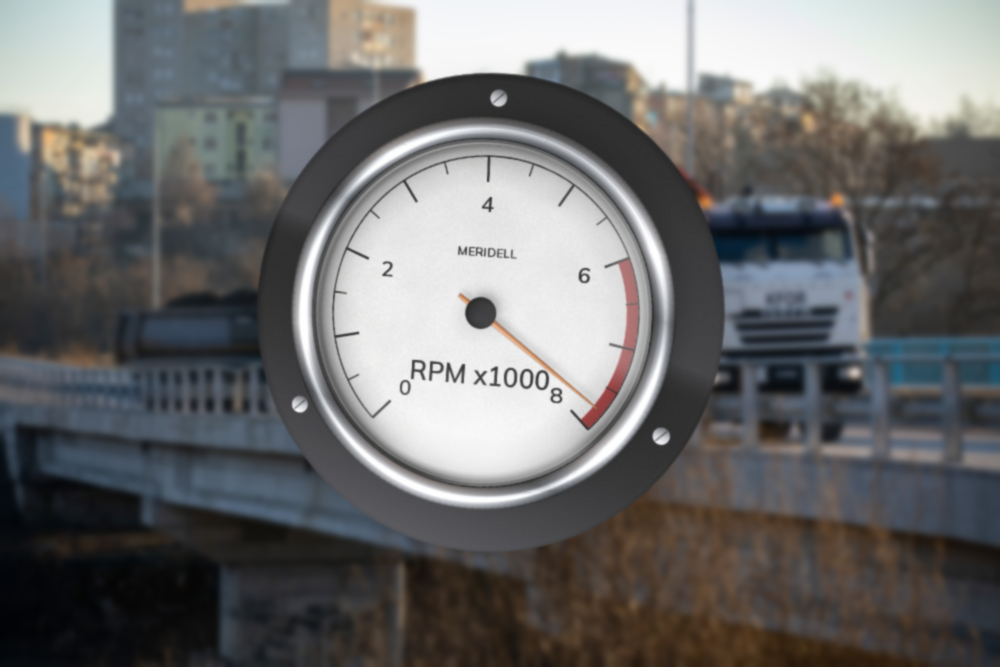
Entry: 7750 rpm
